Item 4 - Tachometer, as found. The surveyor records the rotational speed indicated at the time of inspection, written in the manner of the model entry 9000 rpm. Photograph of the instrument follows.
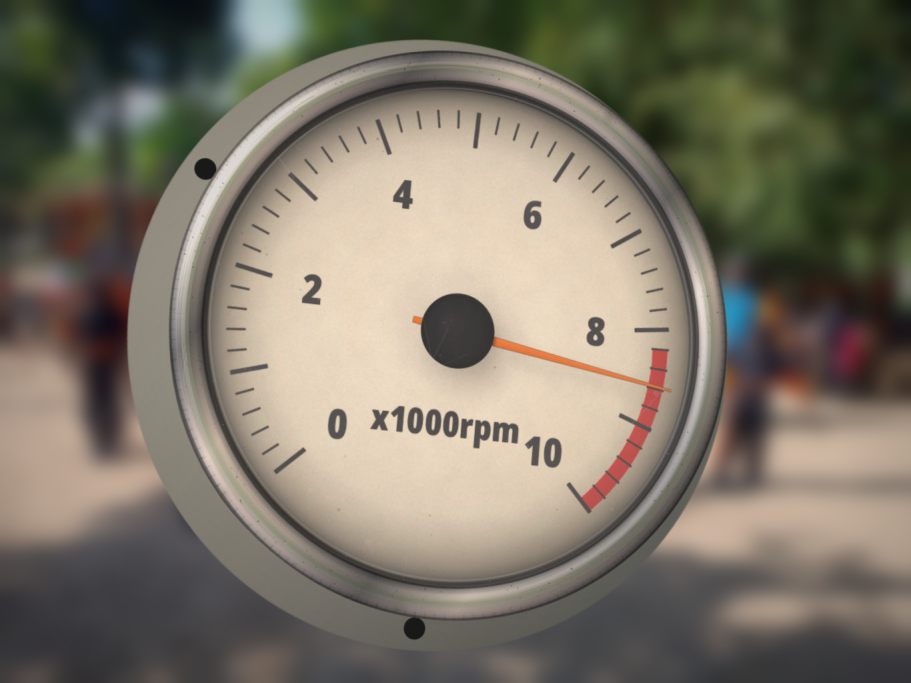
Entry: 8600 rpm
